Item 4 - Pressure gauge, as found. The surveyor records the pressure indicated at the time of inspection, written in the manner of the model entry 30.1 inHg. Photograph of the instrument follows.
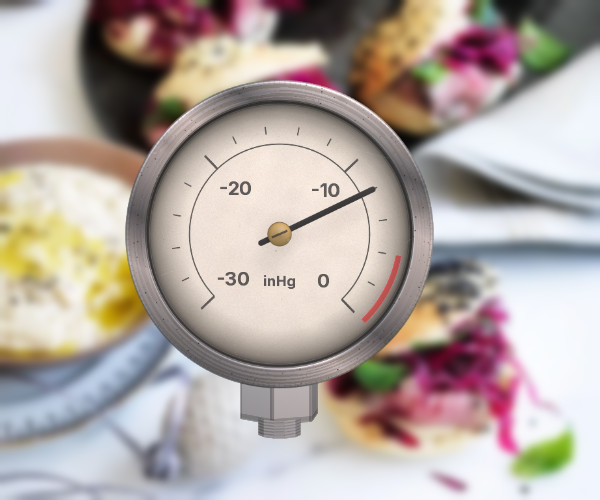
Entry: -8 inHg
